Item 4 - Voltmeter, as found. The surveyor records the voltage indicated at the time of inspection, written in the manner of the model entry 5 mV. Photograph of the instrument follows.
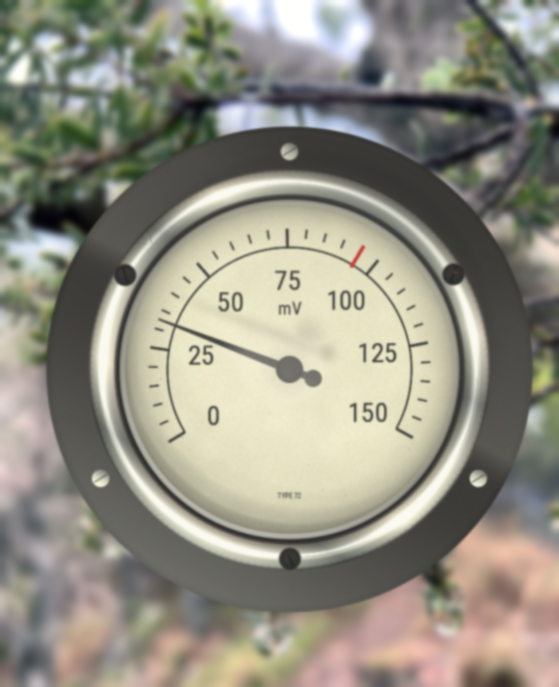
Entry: 32.5 mV
